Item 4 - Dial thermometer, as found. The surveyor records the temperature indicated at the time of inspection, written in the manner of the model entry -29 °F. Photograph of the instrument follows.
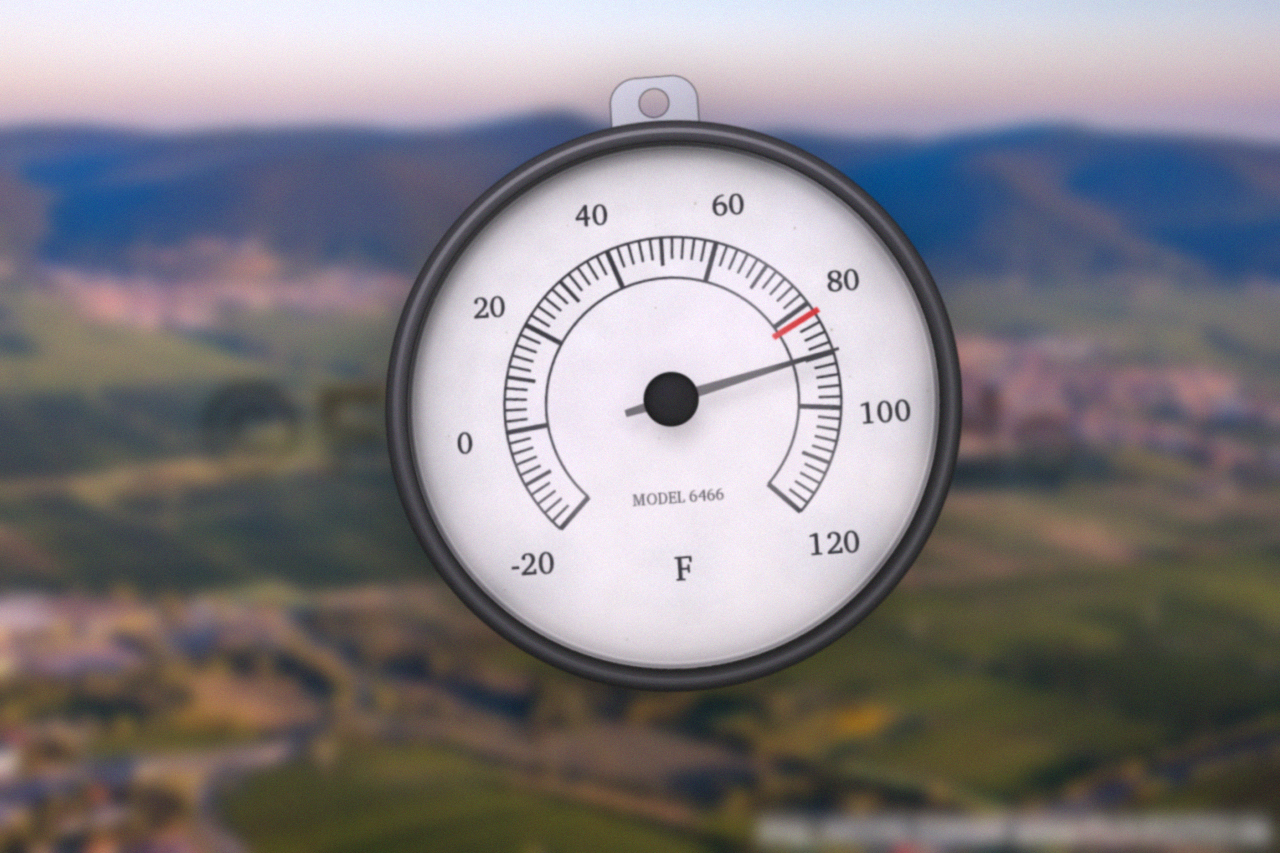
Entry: 90 °F
